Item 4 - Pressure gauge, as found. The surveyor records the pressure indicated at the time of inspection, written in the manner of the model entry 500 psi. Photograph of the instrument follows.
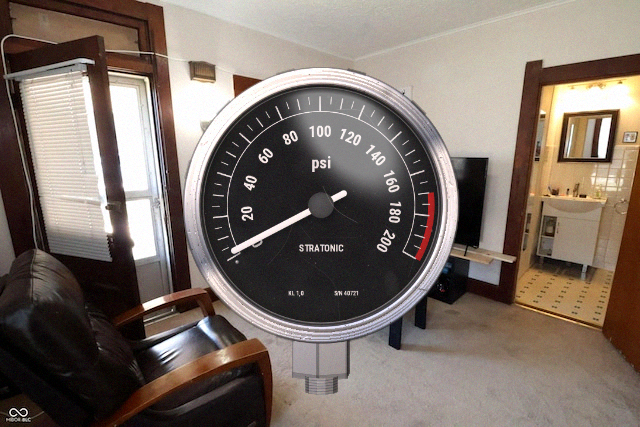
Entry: 2.5 psi
